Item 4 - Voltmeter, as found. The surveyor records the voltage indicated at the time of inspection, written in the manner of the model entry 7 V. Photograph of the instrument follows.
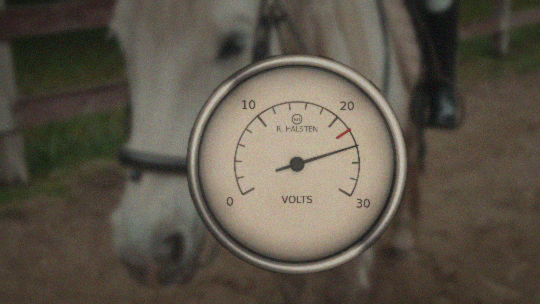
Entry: 24 V
